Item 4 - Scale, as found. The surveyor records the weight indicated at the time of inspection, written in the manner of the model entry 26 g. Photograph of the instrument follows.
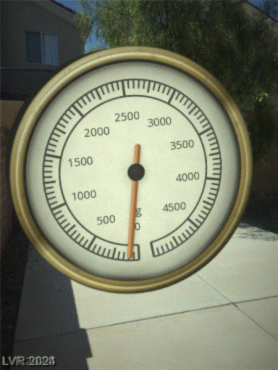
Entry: 100 g
